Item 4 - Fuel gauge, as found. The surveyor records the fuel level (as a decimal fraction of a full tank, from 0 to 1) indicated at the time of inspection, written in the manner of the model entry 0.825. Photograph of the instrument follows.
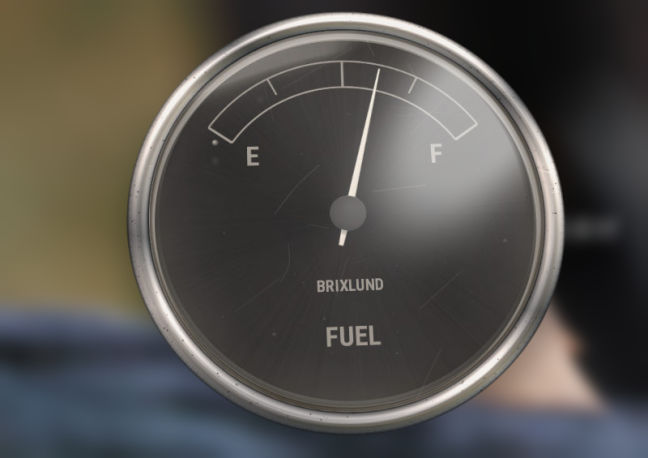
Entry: 0.625
